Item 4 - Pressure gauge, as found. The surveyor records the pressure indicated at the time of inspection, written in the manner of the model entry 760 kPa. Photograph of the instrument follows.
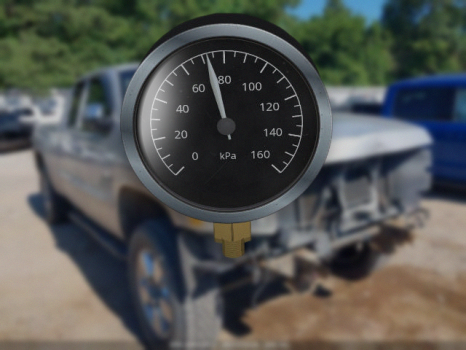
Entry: 72.5 kPa
